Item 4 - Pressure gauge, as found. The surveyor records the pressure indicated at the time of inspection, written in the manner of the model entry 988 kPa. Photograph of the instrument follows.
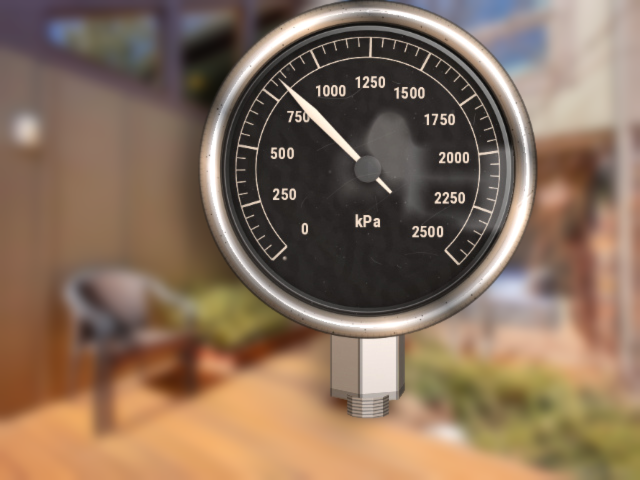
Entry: 825 kPa
